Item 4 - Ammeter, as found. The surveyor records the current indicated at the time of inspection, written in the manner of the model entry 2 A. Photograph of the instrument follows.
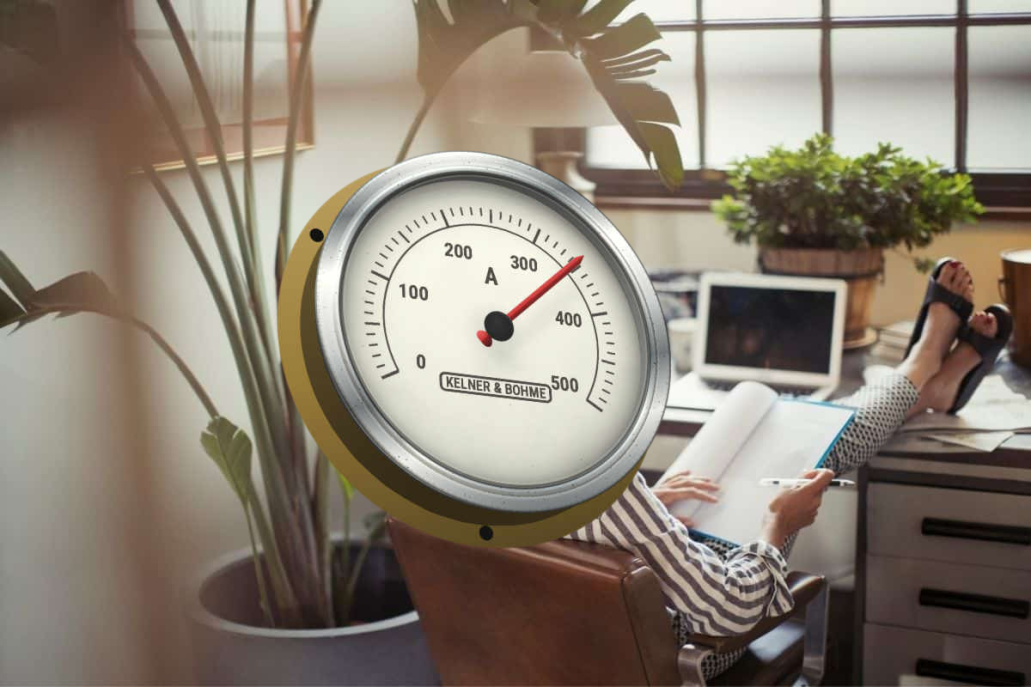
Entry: 345 A
